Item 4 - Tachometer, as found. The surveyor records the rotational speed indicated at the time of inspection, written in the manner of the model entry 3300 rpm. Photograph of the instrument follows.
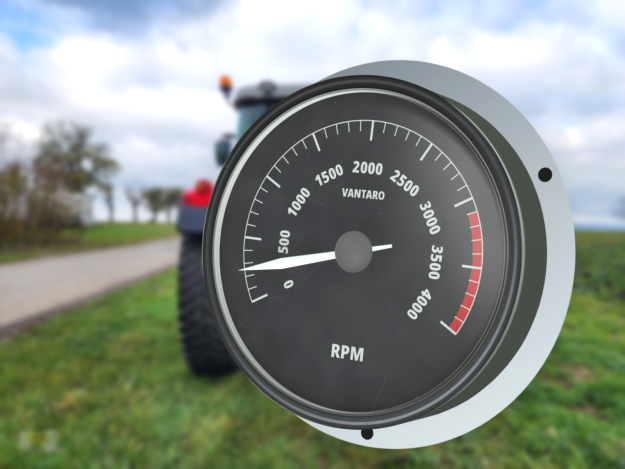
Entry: 250 rpm
